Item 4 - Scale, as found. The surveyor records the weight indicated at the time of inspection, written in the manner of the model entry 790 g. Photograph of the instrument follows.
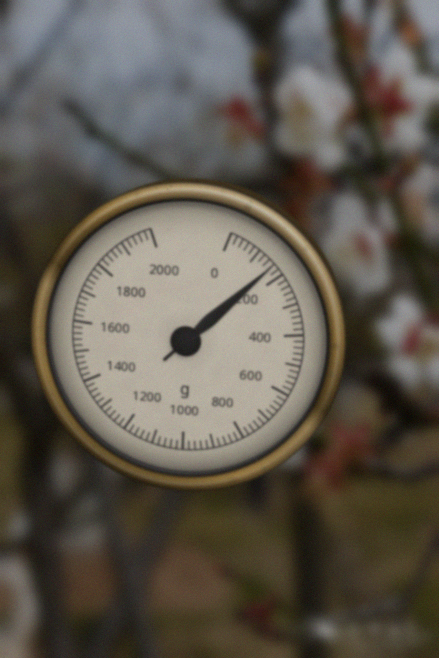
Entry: 160 g
